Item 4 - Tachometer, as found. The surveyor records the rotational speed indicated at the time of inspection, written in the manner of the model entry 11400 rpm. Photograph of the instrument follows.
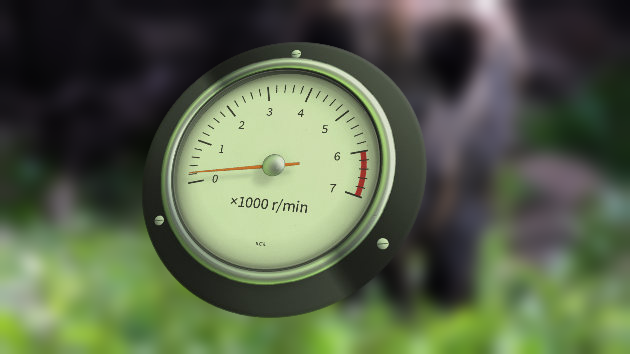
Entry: 200 rpm
